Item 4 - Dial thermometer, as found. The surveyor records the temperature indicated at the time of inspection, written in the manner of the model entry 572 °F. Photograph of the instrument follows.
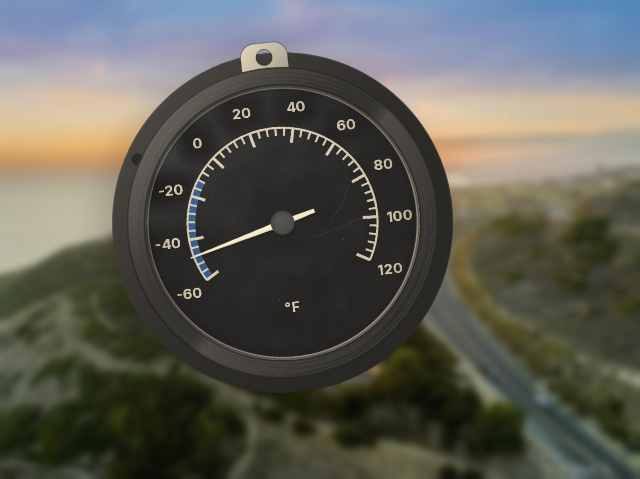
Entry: -48 °F
